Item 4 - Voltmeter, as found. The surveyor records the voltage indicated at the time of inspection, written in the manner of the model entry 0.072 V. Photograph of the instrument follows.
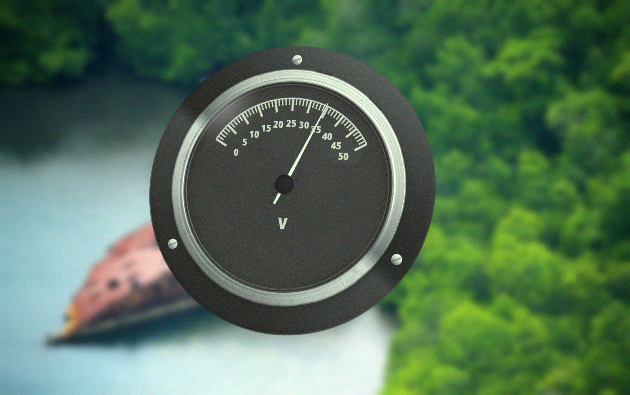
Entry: 35 V
